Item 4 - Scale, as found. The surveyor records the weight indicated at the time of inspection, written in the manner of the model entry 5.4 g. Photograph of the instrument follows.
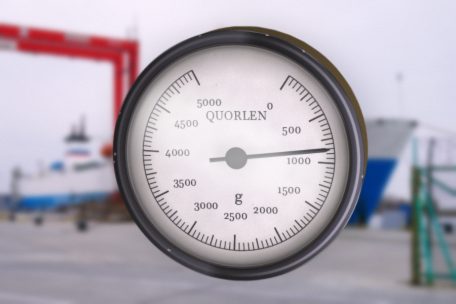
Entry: 850 g
